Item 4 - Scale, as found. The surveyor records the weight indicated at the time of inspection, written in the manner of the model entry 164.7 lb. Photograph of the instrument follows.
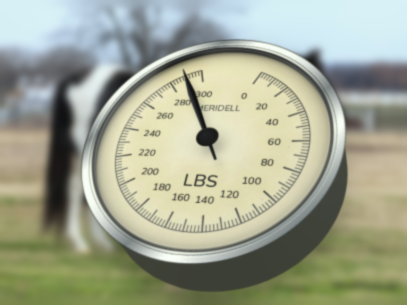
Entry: 290 lb
